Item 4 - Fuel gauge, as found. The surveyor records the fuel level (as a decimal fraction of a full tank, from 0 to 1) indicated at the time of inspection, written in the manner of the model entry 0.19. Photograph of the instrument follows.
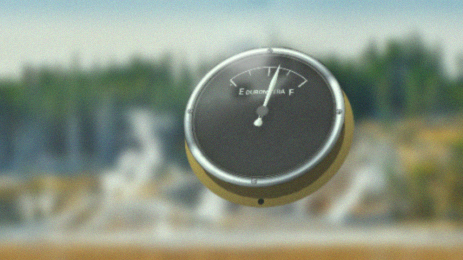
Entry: 0.625
